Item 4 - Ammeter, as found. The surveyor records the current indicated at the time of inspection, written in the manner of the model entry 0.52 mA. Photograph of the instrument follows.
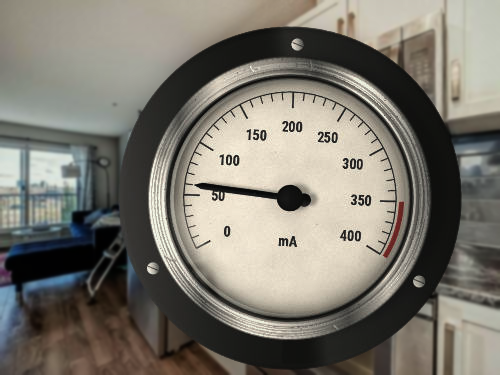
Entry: 60 mA
